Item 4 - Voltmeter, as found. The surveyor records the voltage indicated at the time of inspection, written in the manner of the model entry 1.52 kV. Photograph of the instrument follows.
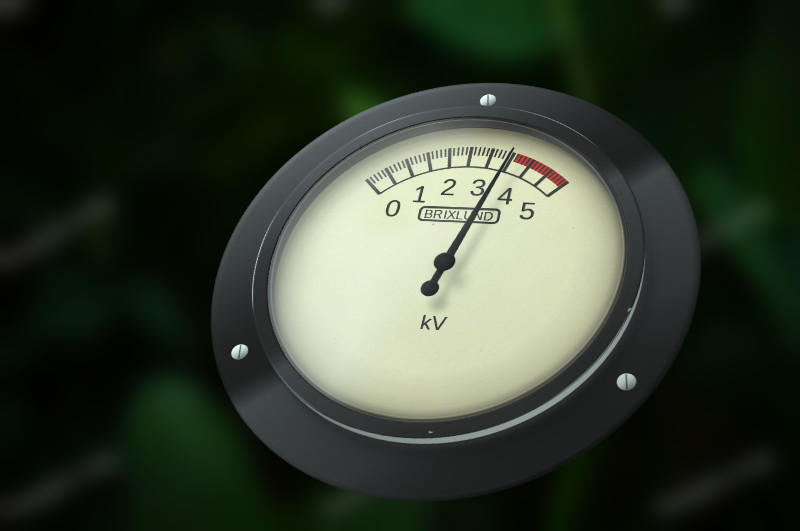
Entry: 3.5 kV
